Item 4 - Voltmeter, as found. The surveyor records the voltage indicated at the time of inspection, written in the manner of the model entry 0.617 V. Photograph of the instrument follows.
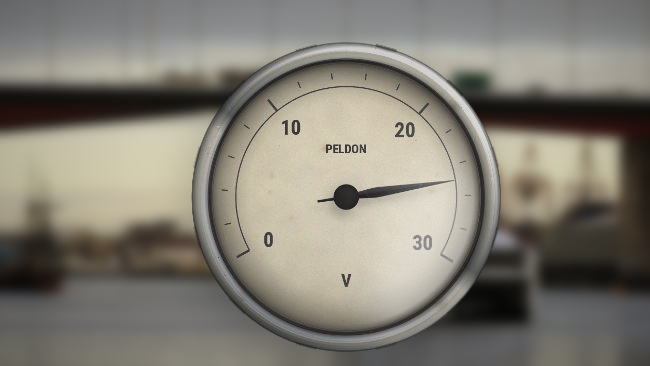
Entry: 25 V
